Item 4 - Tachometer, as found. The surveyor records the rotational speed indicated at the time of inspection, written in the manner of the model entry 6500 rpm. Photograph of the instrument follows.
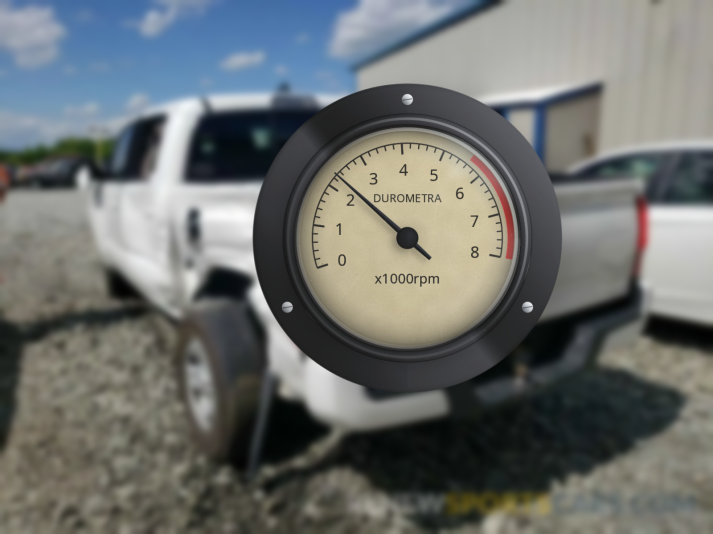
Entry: 2300 rpm
